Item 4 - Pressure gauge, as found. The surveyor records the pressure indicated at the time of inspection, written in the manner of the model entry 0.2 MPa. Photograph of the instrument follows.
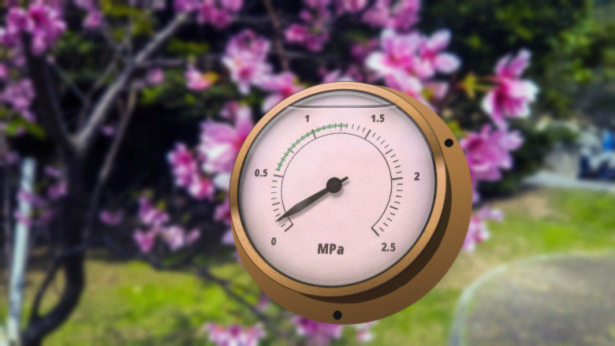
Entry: 0.1 MPa
